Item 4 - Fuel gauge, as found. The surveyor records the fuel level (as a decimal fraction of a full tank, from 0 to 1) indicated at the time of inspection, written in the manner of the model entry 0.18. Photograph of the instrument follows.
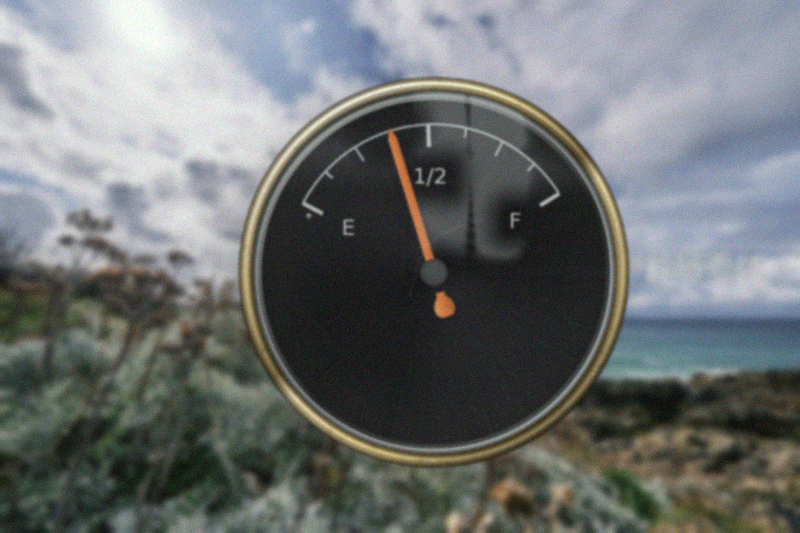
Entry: 0.375
